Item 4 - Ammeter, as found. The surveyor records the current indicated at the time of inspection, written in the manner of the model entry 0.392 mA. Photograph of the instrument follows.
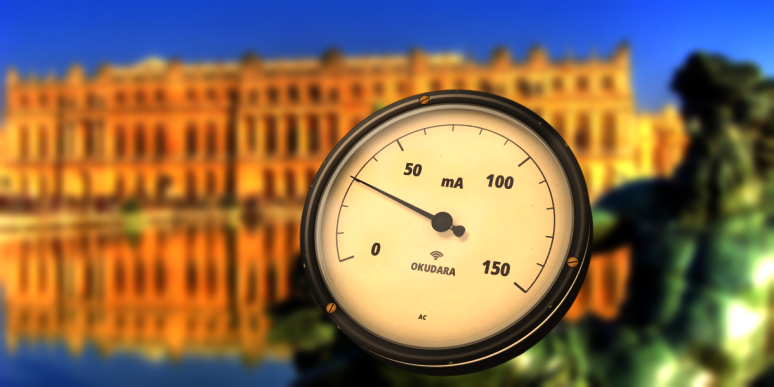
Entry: 30 mA
